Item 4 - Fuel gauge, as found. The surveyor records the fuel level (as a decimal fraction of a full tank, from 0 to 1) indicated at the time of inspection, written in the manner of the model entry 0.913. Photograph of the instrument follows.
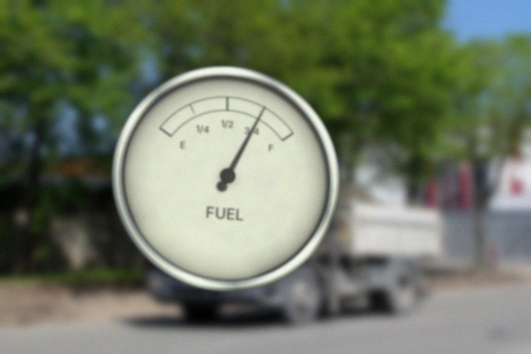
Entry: 0.75
